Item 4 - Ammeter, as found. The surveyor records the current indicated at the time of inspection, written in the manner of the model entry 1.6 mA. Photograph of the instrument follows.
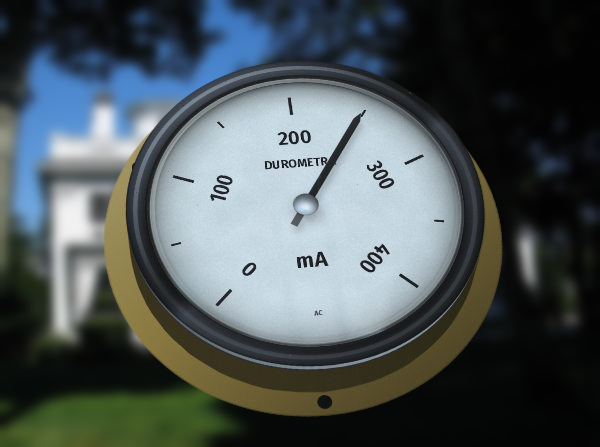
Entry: 250 mA
